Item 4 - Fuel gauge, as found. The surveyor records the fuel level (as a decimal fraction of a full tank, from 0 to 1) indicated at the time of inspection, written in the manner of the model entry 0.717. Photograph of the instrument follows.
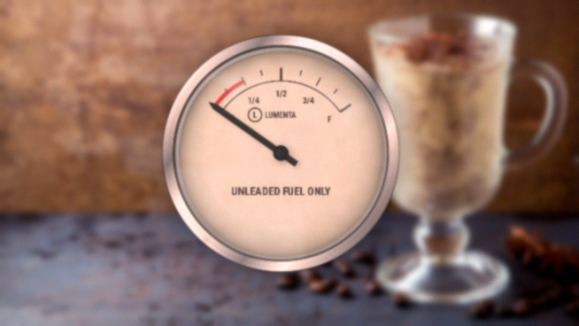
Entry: 0
